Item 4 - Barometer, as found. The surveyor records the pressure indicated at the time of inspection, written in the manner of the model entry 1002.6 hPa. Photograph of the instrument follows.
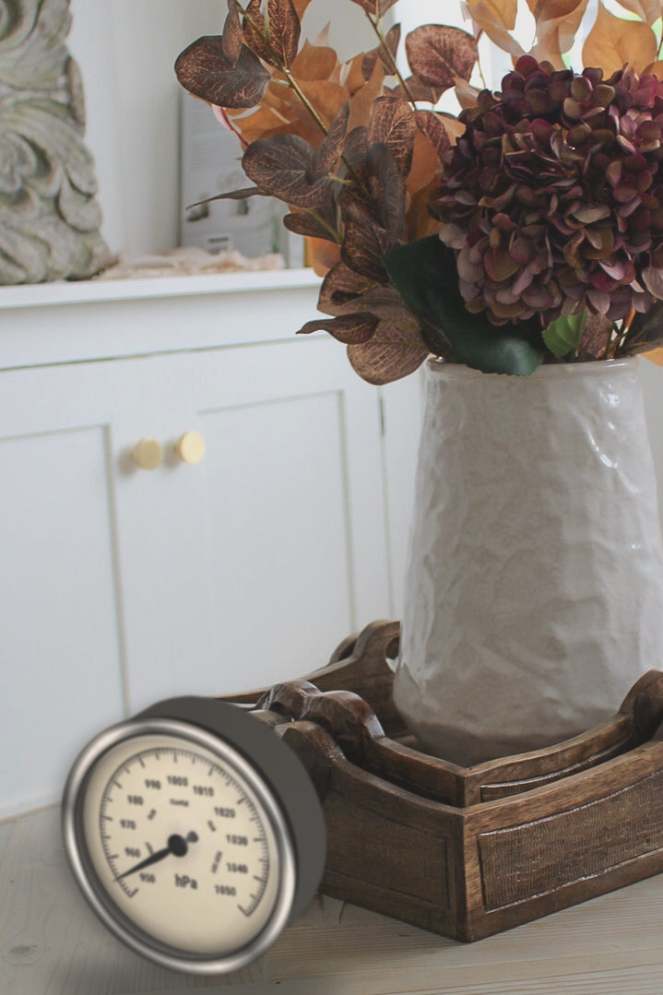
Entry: 955 hPa
